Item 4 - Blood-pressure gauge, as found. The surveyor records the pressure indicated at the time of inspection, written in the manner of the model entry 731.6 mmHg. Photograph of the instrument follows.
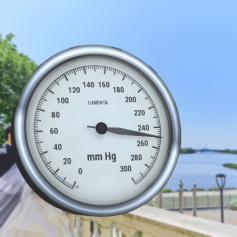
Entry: 250 mmHg
